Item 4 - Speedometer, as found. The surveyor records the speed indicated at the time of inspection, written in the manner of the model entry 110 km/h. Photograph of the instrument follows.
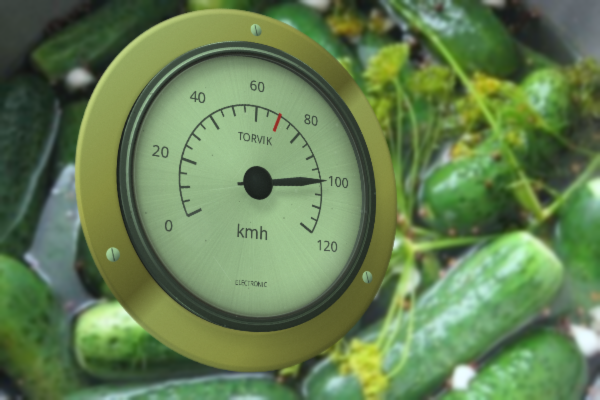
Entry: 100 km/h
